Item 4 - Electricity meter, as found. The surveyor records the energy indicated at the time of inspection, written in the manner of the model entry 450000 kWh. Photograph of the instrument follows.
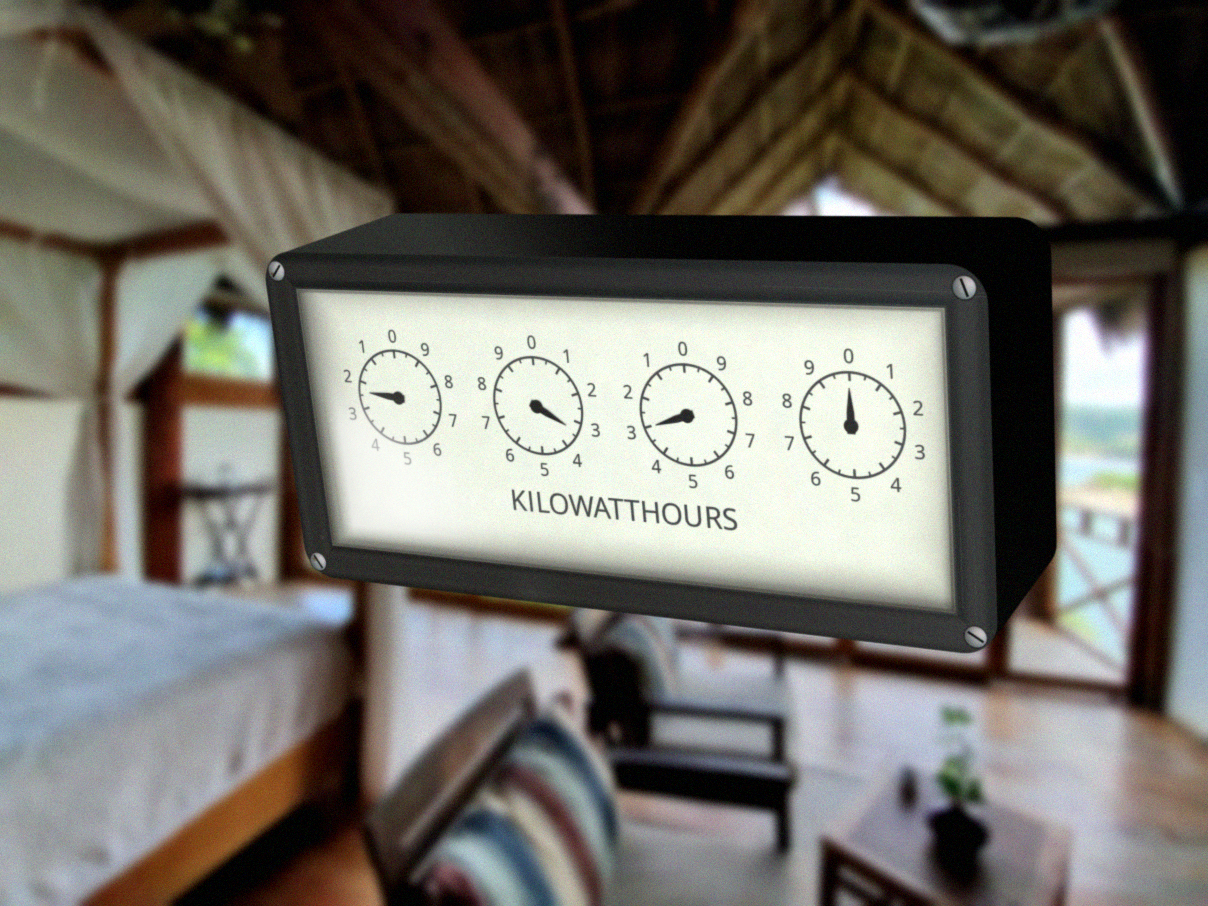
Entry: 2330 kWh
